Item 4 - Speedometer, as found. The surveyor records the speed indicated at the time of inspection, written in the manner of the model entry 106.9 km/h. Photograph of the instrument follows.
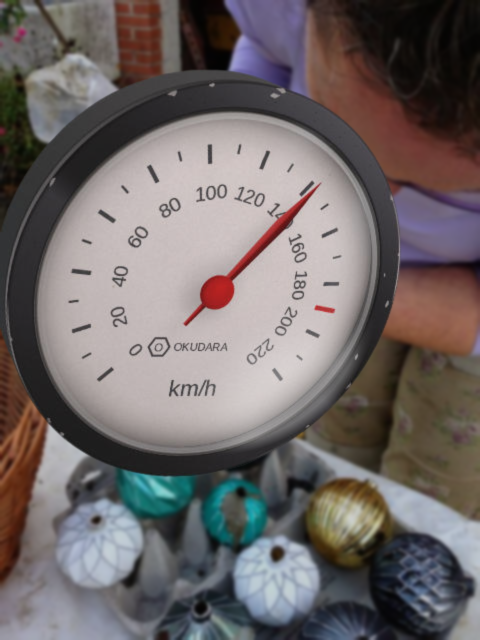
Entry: 140 km/h
